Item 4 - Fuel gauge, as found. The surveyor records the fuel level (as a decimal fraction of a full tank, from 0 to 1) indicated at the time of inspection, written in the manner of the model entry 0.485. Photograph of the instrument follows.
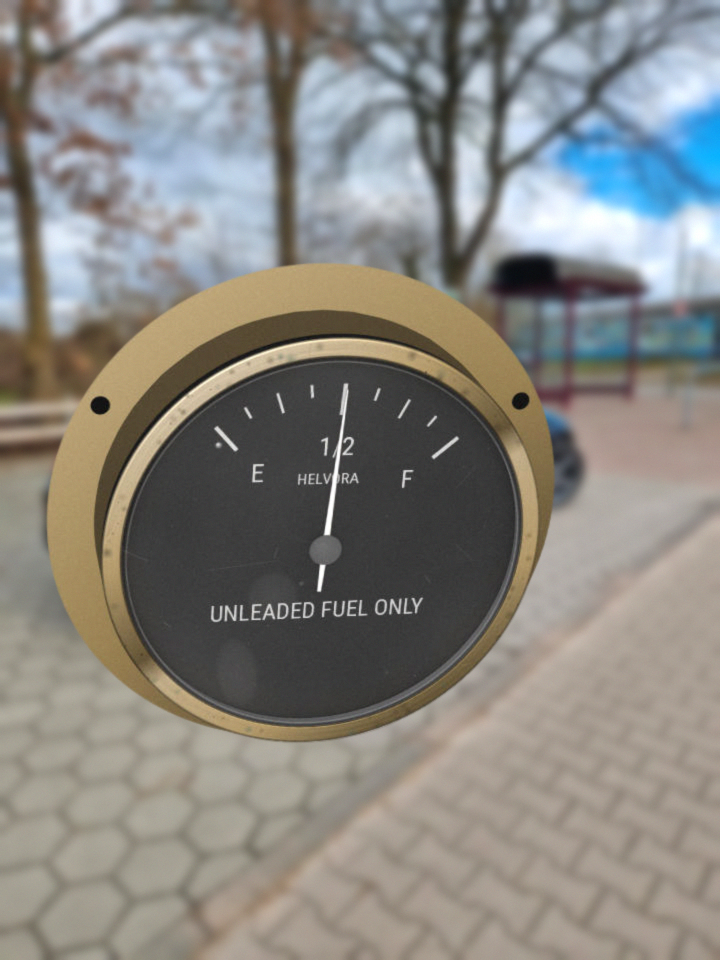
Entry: 0.5
